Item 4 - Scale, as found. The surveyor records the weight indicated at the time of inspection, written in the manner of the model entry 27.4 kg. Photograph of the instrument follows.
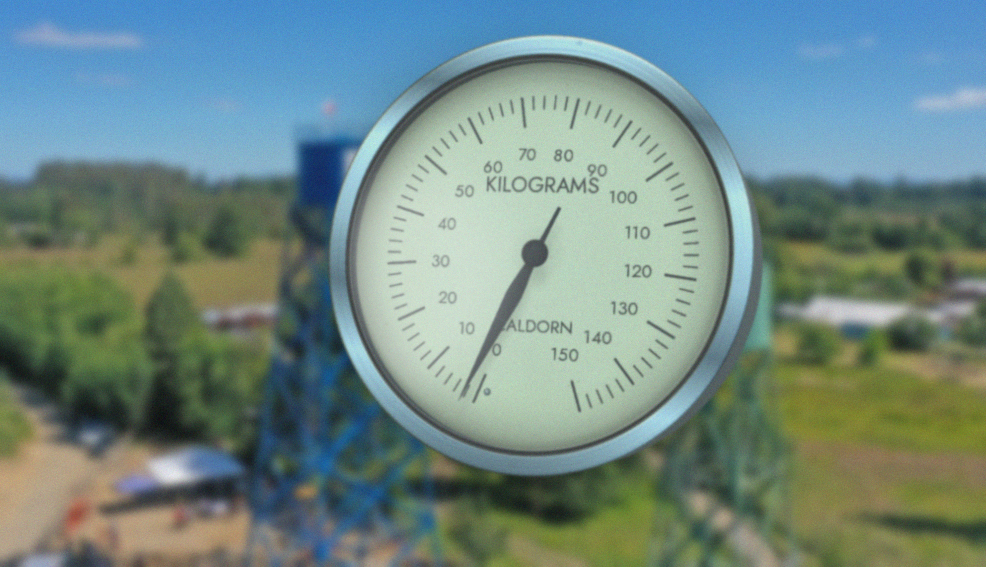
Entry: 2 kg
